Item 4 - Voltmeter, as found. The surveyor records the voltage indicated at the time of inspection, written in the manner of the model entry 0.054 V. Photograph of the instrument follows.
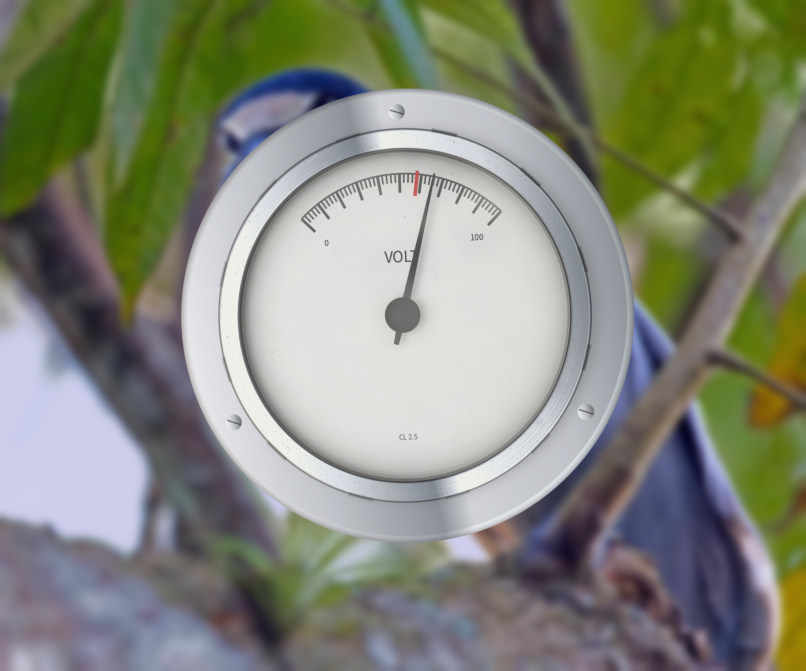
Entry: 66 V
